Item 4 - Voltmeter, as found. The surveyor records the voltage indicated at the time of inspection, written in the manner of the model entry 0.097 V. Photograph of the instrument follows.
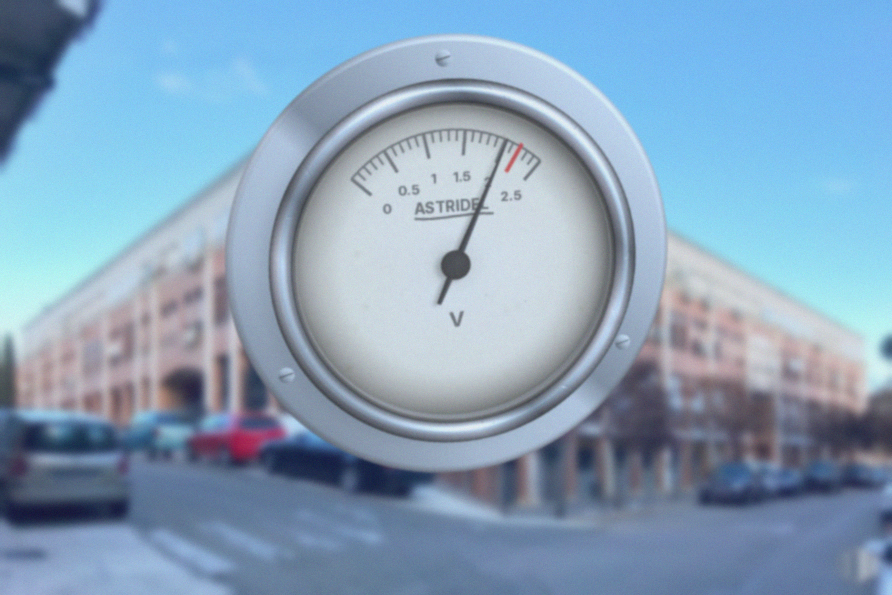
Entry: 2 V
